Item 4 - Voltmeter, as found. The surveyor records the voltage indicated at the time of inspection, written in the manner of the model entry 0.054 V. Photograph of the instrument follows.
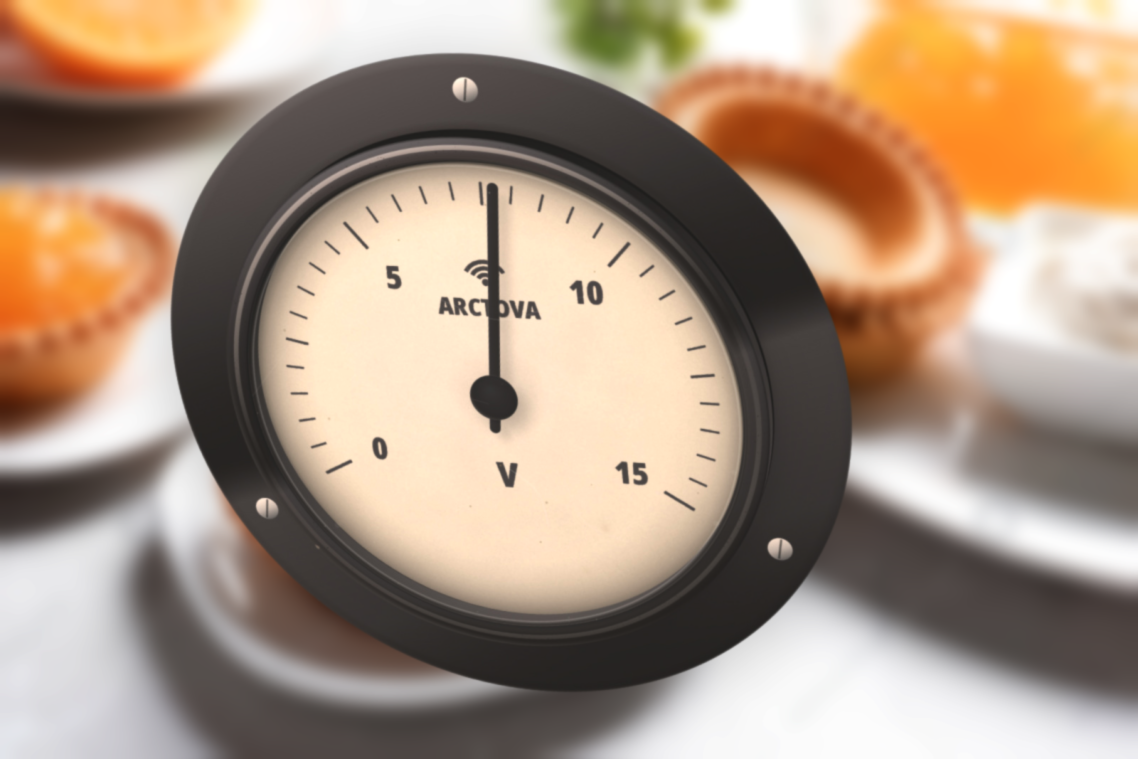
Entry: 7.75 V
